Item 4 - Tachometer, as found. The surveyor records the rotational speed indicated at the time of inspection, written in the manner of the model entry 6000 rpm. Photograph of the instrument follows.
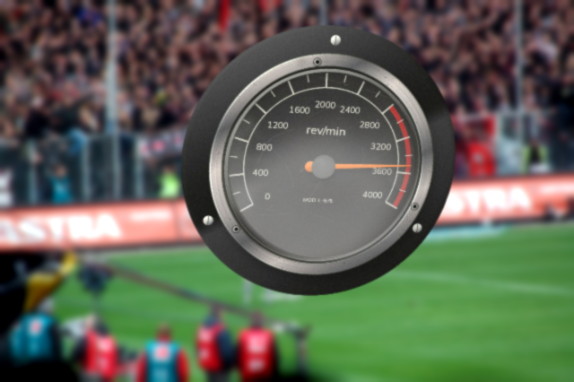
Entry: 3500 rpm
